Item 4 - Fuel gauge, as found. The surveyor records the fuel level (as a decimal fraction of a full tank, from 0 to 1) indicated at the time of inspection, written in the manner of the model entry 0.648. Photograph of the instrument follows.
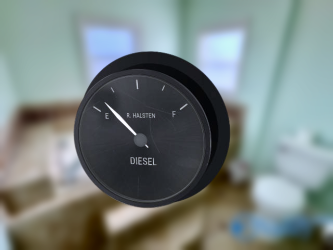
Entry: 0.125
